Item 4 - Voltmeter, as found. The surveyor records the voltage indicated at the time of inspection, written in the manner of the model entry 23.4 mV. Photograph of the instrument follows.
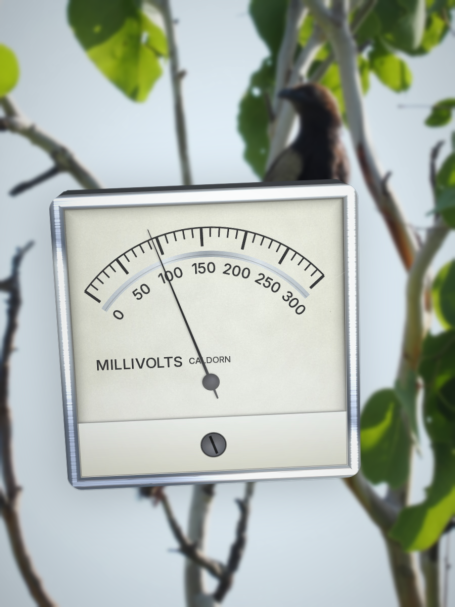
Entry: 95 mV
